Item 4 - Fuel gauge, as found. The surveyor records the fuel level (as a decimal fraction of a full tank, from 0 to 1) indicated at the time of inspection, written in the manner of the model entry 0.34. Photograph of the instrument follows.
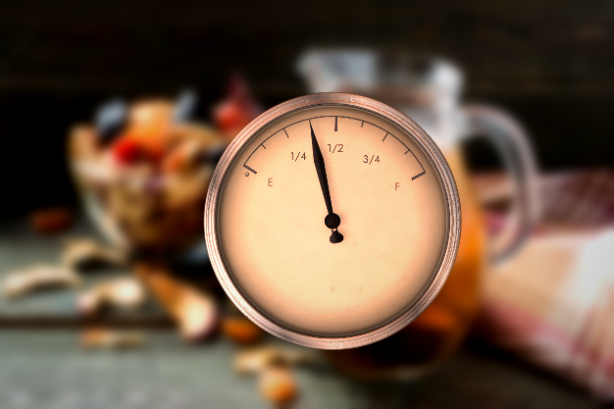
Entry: 0.375
